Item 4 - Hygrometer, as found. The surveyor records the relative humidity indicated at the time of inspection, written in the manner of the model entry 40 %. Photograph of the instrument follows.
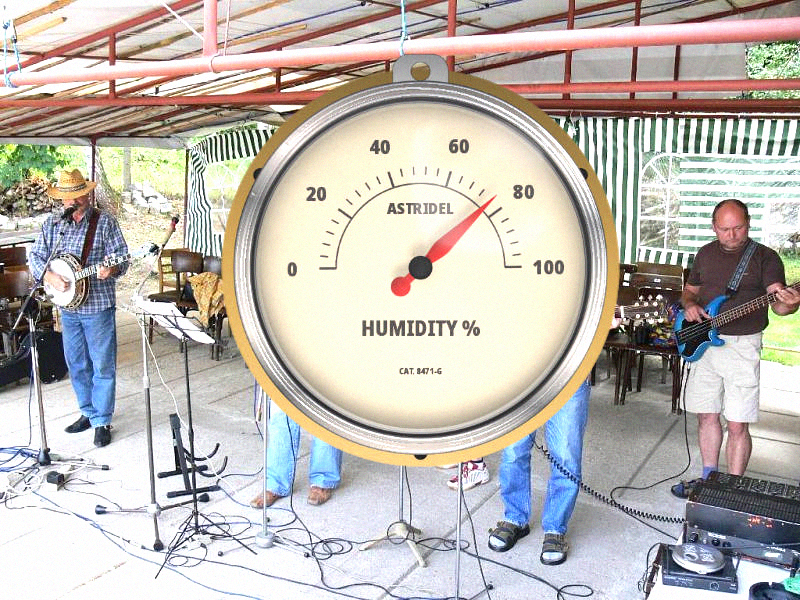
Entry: 76 %
